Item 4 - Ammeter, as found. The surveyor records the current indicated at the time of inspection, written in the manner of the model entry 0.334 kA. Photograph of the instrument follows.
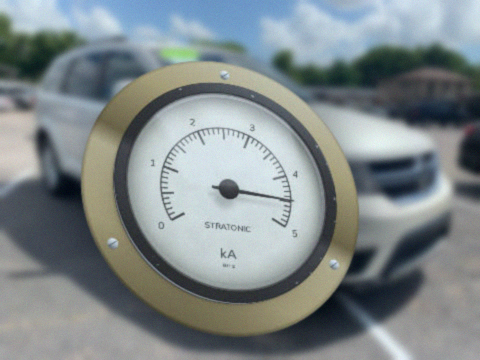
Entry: 4.5 kA
